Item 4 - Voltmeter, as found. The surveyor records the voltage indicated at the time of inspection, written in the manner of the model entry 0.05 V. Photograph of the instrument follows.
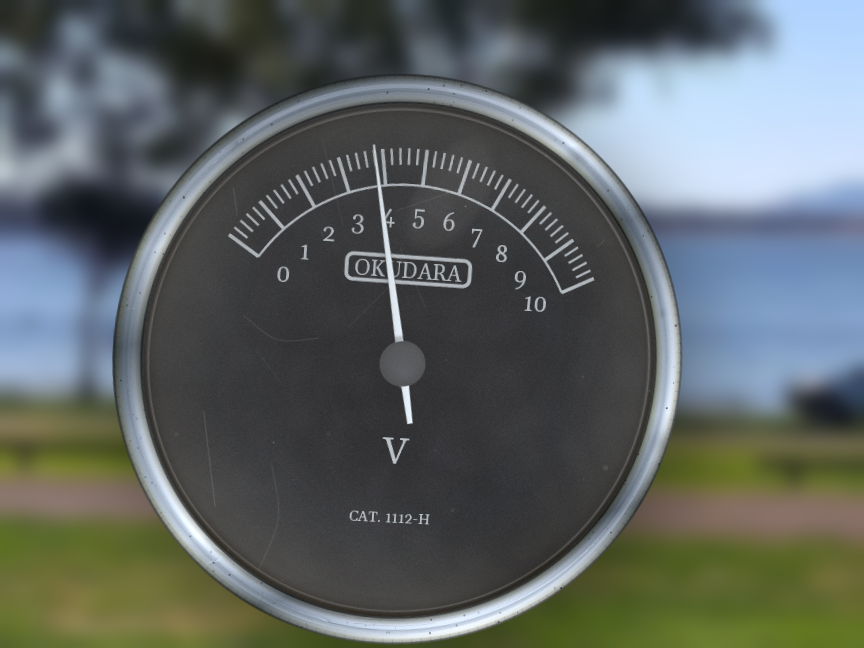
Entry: 3.8 V
